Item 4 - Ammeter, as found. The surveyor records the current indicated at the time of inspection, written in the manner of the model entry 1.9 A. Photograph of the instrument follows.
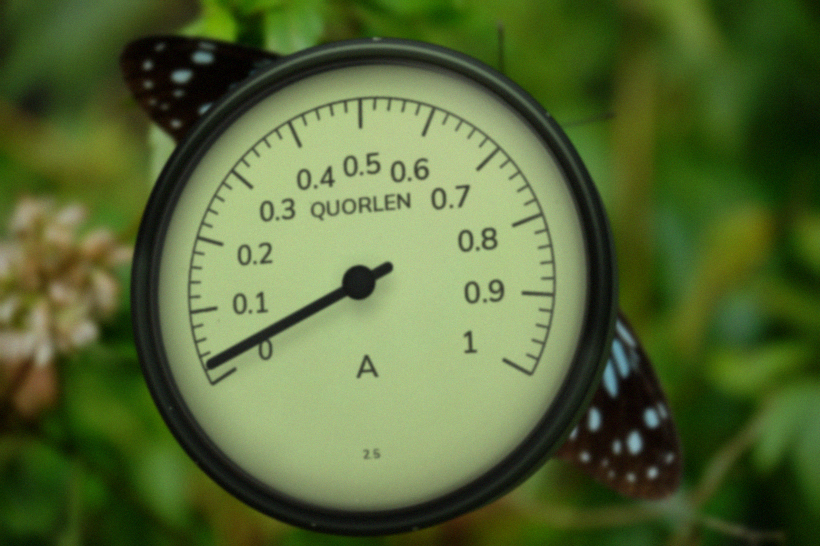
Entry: 0.02 A
